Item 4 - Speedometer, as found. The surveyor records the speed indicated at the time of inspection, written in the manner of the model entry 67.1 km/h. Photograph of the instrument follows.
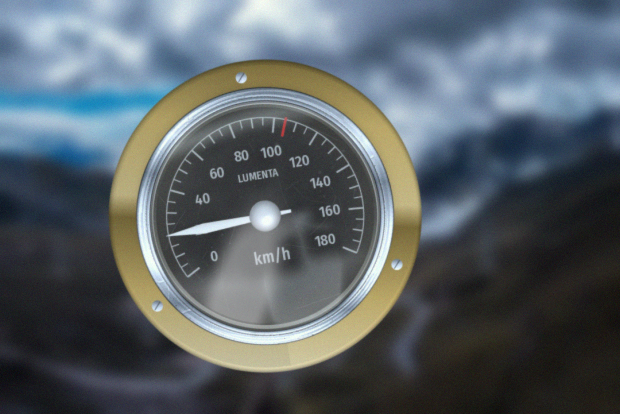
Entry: 20 km/h
